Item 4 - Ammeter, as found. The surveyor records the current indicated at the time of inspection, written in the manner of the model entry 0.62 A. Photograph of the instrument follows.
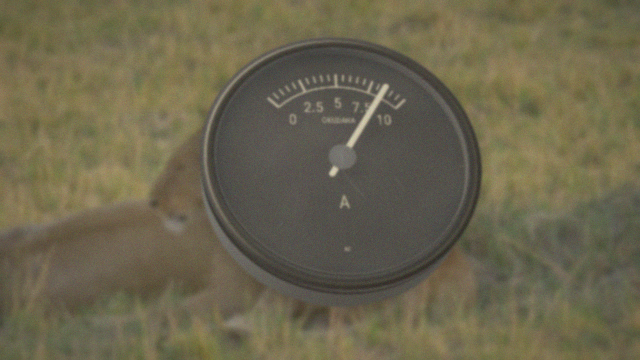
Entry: 8.5 A
